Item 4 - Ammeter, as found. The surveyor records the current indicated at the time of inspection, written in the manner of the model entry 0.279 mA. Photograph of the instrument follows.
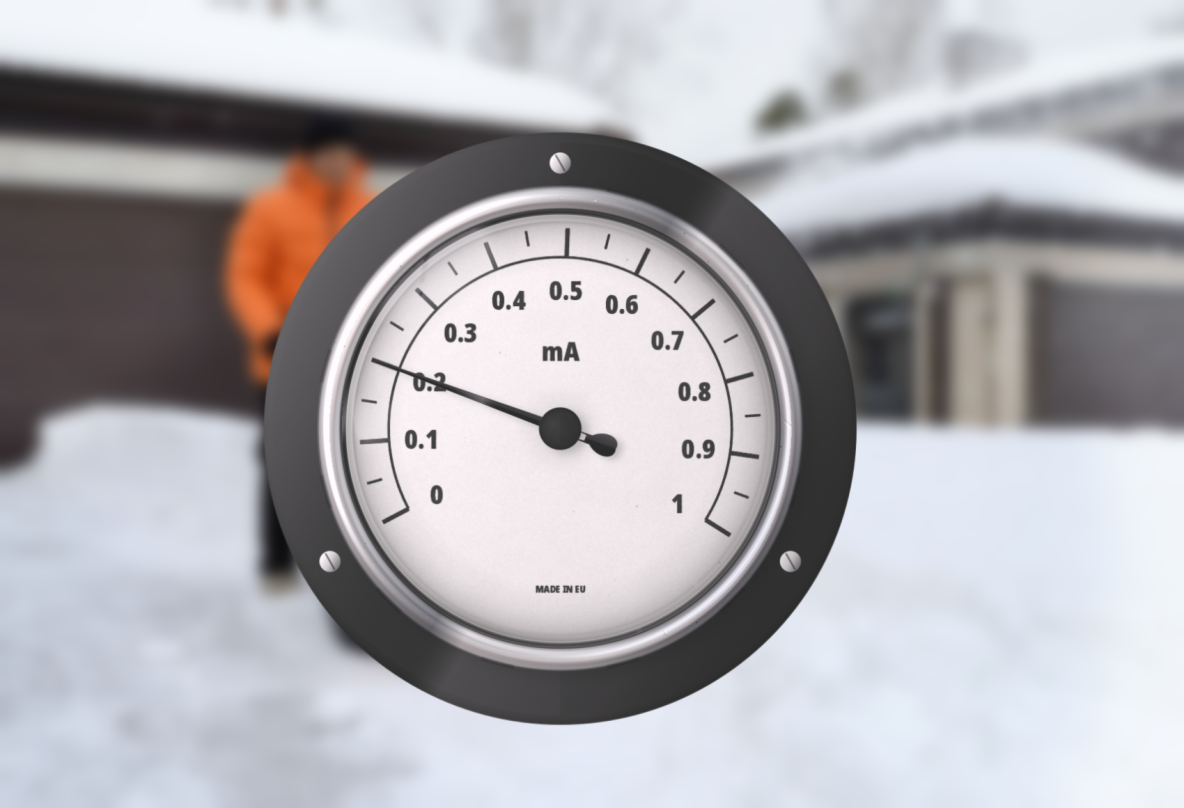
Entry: 0.2 mA
